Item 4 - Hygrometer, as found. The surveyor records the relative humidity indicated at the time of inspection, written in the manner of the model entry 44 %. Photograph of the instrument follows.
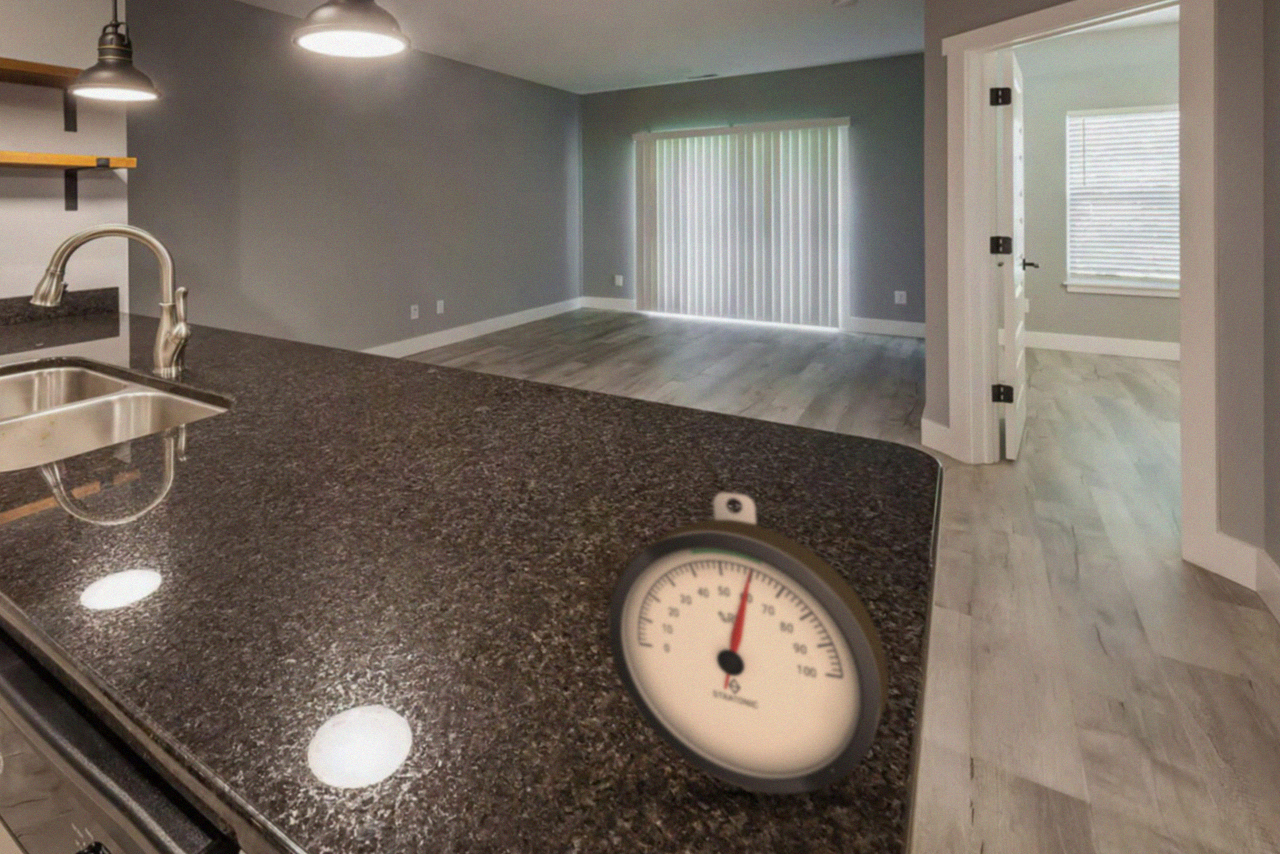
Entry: 60 %
